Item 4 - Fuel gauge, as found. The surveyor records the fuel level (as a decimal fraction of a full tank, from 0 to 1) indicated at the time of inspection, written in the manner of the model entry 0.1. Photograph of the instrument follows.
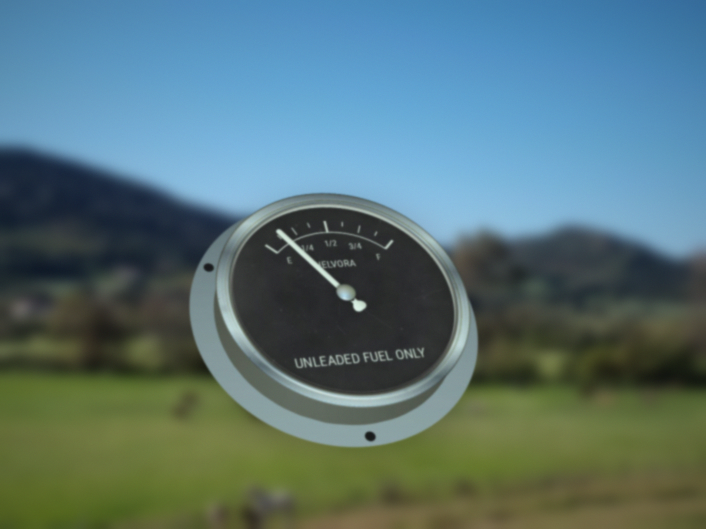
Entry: 0.125
